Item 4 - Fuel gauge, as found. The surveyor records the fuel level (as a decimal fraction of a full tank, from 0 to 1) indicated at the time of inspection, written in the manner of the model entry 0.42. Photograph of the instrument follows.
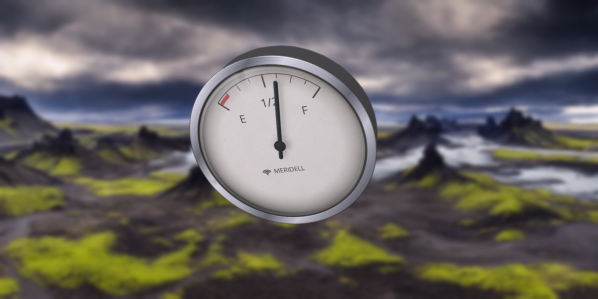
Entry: 0.625
